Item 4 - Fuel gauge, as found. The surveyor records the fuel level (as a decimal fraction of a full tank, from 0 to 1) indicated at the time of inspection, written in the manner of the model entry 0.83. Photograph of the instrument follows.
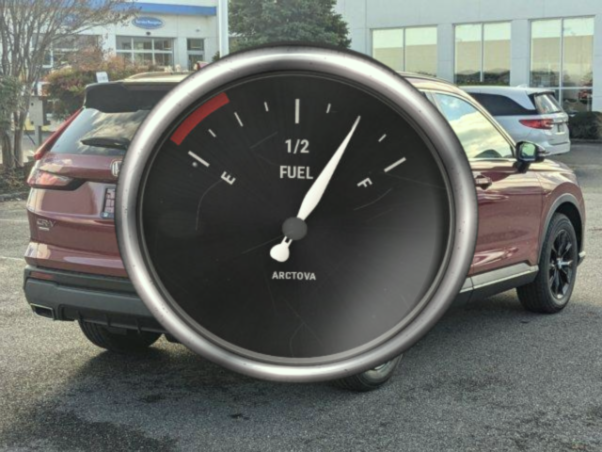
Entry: 0.75
